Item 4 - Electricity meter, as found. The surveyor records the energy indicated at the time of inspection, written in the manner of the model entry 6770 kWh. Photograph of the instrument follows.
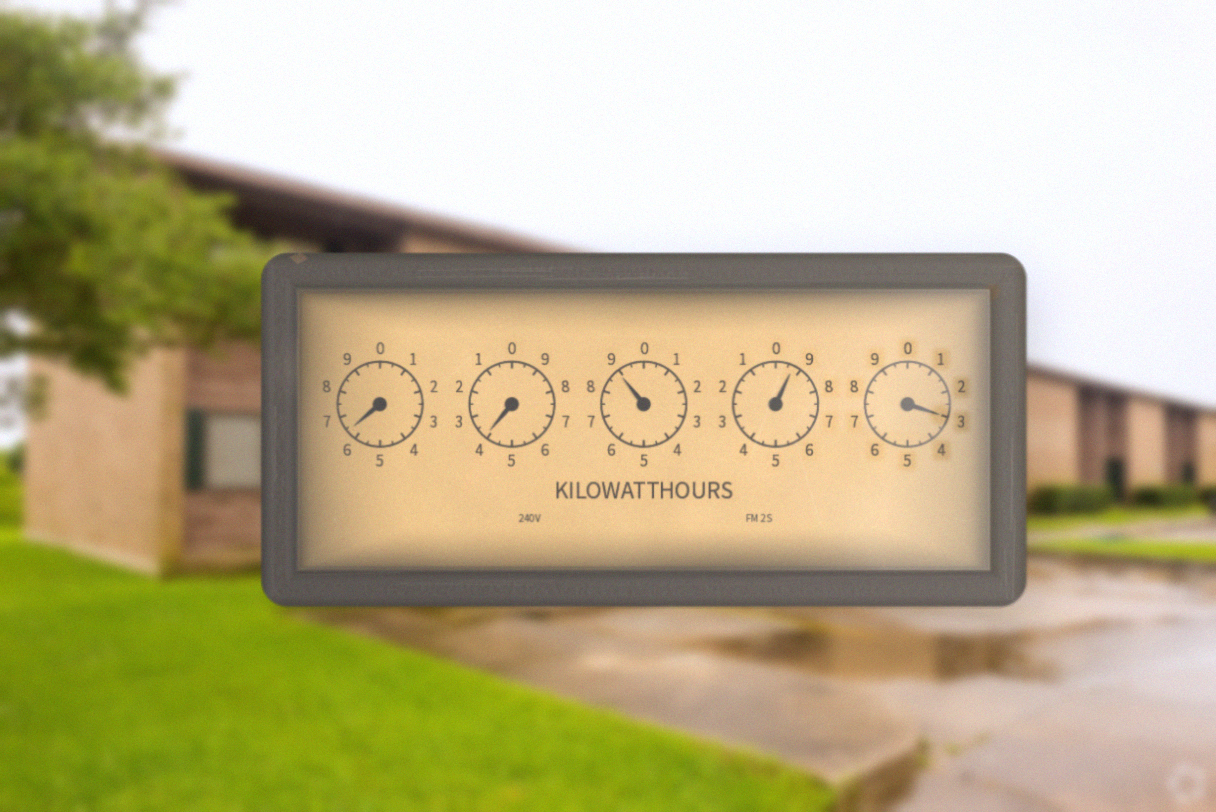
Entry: 63893 kWh
